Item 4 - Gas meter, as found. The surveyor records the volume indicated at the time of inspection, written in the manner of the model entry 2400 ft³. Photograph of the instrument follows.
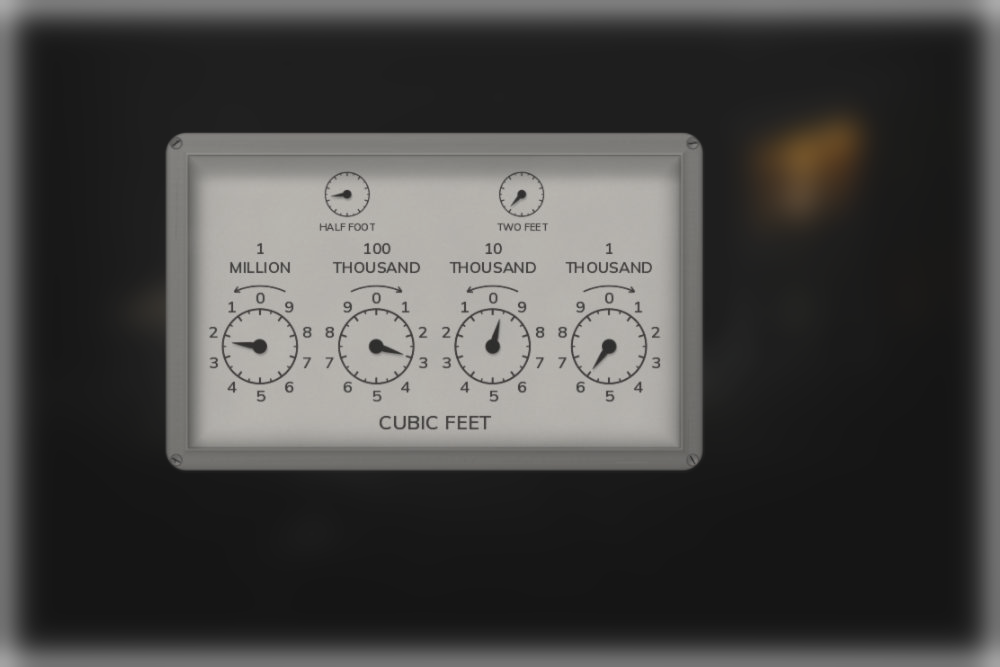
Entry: 229600 ft³
